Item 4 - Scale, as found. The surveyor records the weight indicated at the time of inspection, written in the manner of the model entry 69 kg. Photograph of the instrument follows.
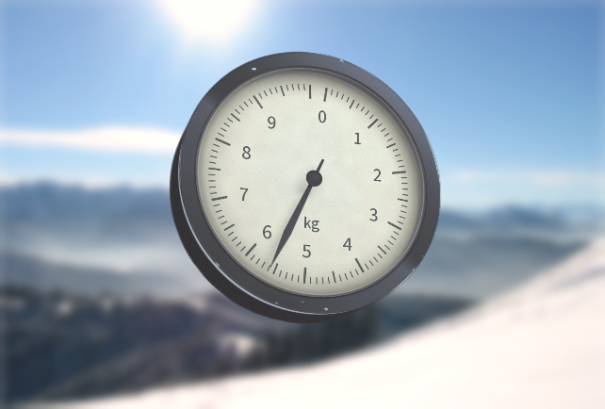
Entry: 5.6 kg
